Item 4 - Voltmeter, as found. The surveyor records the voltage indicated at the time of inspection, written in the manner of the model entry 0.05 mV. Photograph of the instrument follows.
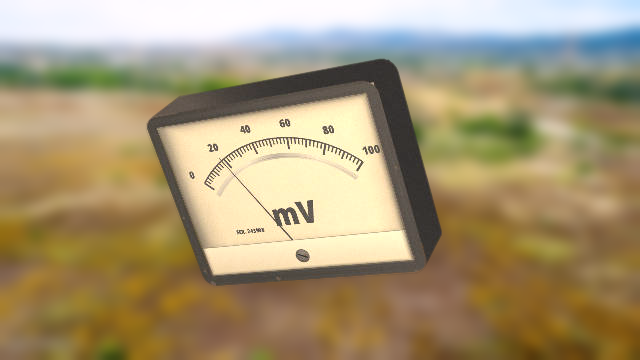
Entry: 20 mV
